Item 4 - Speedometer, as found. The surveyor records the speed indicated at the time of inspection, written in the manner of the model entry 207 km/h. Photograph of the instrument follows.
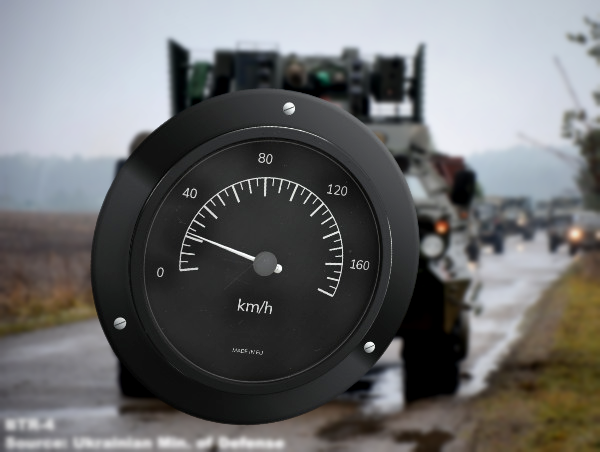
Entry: 22.5 km/h
